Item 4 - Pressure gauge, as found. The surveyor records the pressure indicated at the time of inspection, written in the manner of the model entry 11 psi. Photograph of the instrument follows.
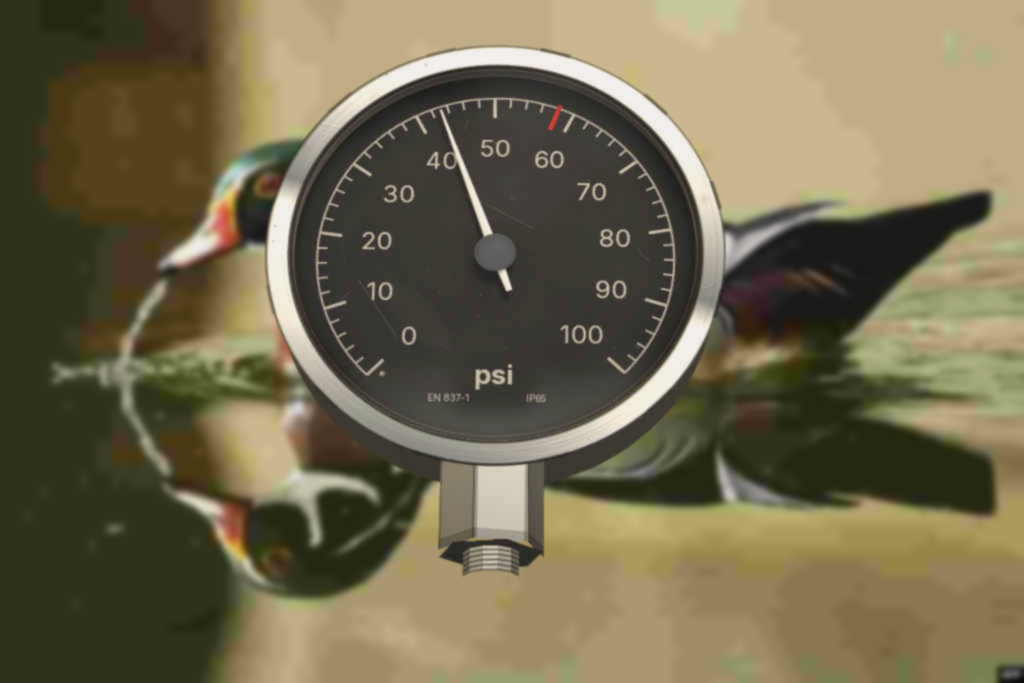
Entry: 43 psi
